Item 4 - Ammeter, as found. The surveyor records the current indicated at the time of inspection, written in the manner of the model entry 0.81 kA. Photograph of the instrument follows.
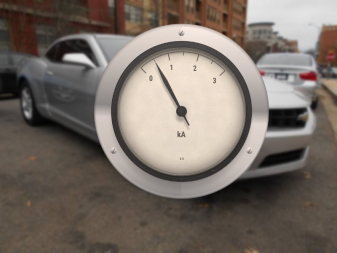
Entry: 0.5 kA
